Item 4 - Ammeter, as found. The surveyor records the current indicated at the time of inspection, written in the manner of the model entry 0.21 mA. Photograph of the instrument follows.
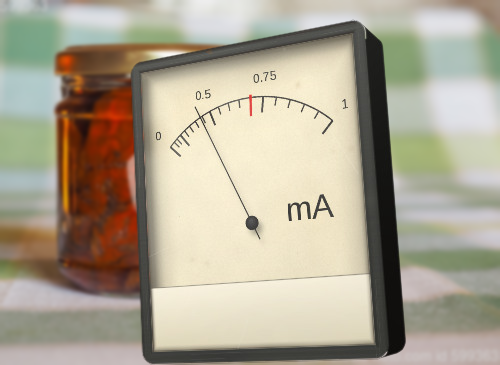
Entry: 0.45 mA
